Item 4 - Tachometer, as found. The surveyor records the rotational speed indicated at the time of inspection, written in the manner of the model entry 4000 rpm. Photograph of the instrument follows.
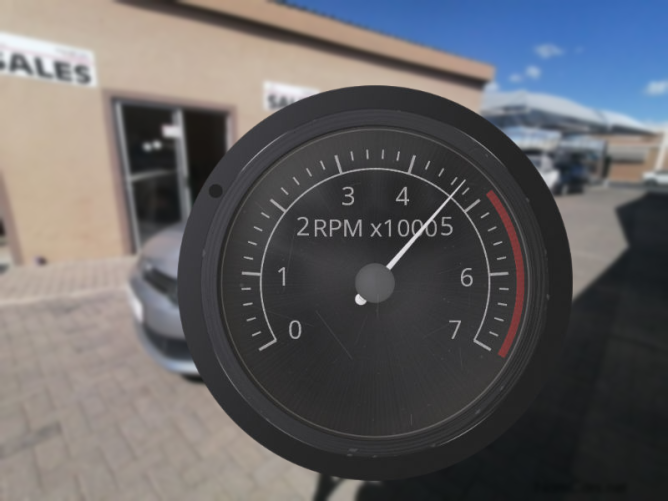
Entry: 4700 rpm
